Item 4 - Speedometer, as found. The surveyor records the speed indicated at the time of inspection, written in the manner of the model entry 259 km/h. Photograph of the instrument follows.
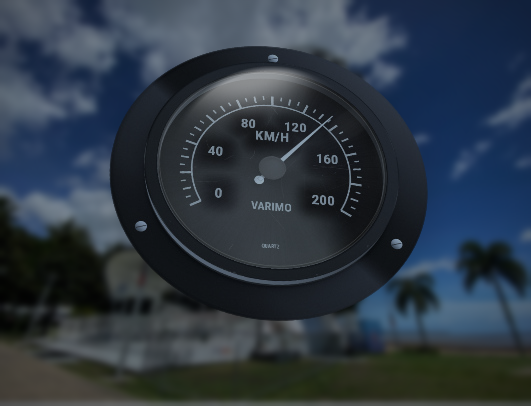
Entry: 135 km/h
